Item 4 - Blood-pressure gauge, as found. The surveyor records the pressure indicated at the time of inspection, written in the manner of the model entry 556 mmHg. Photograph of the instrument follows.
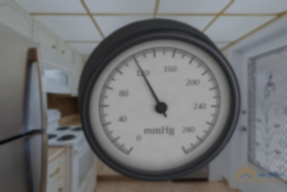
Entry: 120 mmHg
